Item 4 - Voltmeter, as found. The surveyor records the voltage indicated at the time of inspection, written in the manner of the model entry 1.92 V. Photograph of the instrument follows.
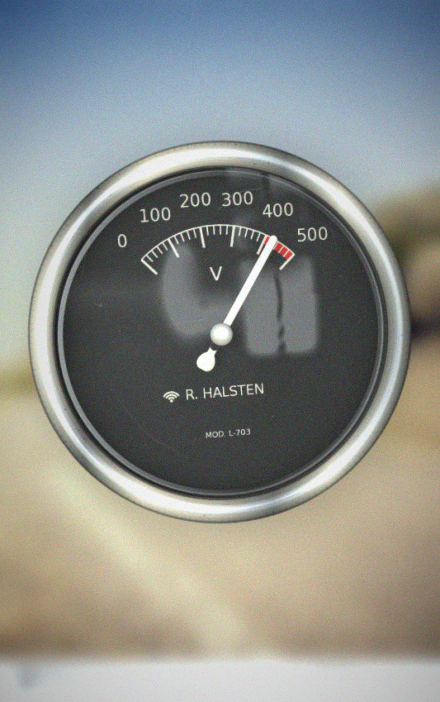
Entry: 420 V
